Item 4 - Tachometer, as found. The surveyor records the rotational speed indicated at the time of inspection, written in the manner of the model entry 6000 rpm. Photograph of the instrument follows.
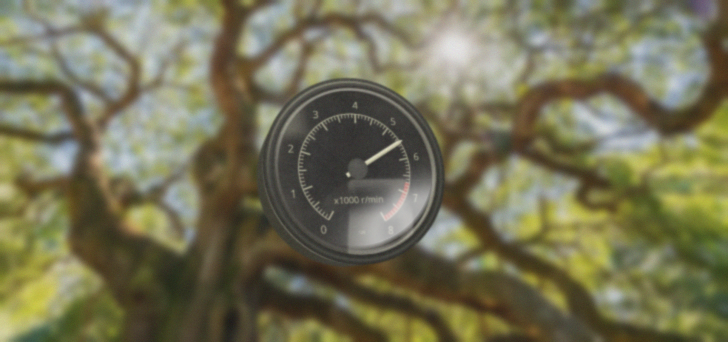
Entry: 5500 rpm
